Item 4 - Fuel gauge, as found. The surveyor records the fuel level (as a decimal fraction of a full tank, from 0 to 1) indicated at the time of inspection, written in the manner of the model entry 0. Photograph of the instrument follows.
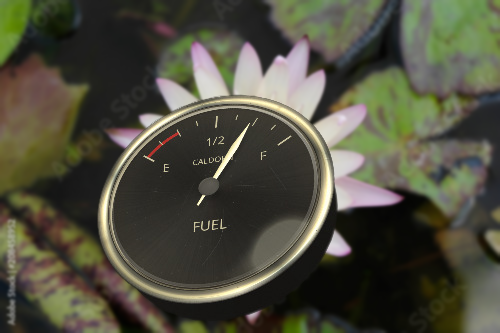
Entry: 0.75
